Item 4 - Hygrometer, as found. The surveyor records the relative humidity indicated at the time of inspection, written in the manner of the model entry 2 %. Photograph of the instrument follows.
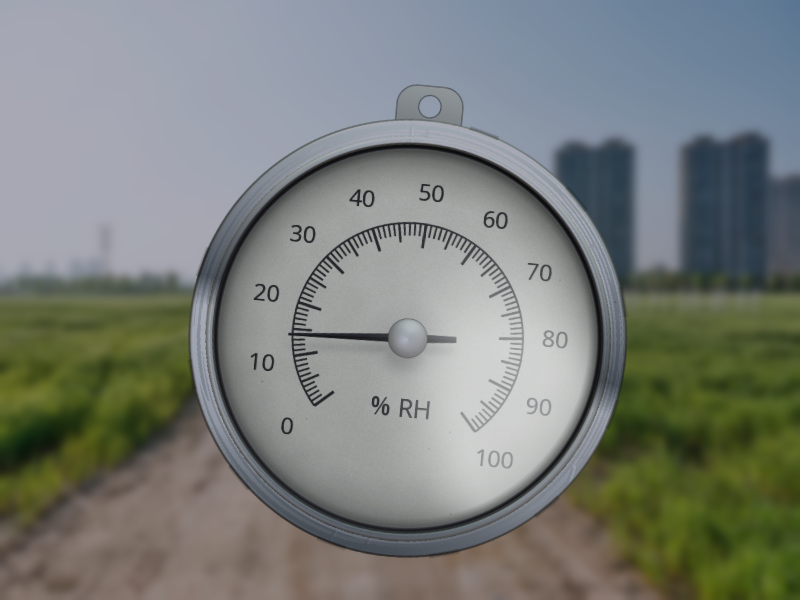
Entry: 14 %
